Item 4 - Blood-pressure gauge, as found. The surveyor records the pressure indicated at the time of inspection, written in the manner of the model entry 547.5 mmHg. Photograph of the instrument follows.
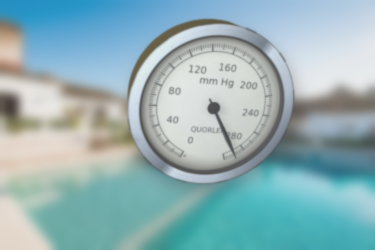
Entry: 290 mmHg
